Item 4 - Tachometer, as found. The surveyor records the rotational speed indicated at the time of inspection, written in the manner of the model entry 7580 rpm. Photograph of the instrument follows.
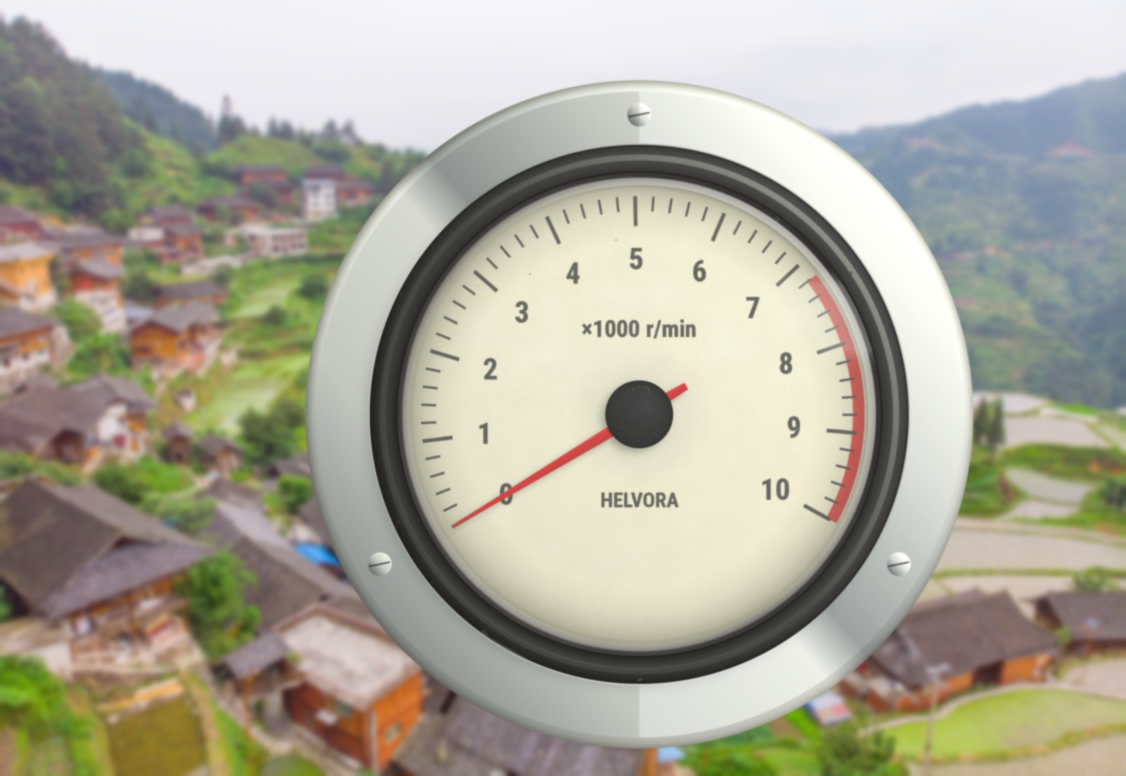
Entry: 0 rpm
